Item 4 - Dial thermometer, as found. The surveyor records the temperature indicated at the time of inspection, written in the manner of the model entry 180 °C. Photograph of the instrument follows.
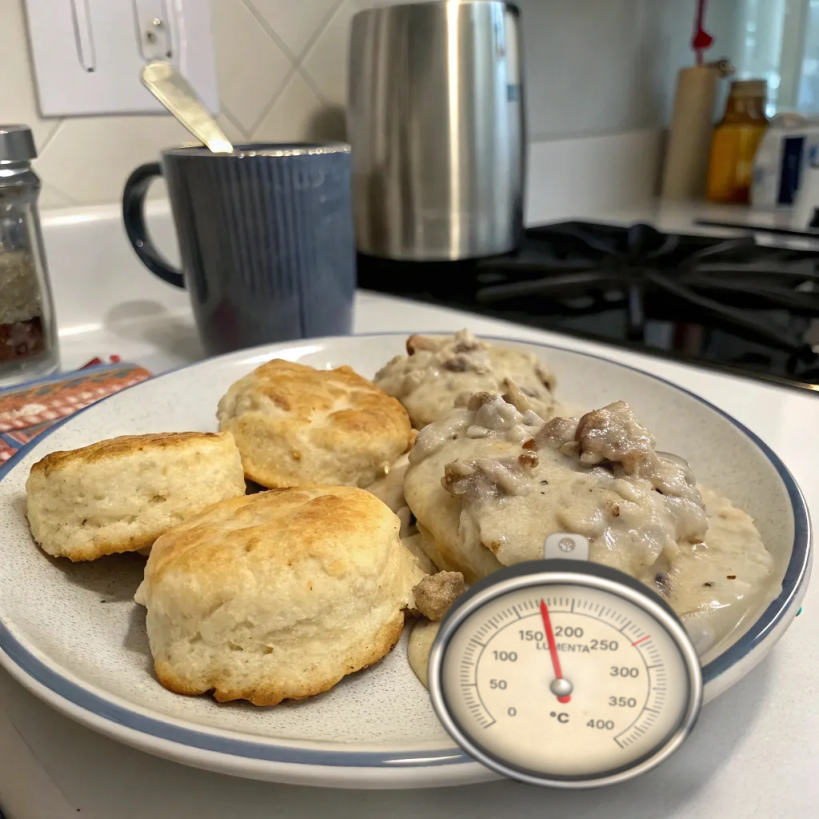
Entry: 175 °C
